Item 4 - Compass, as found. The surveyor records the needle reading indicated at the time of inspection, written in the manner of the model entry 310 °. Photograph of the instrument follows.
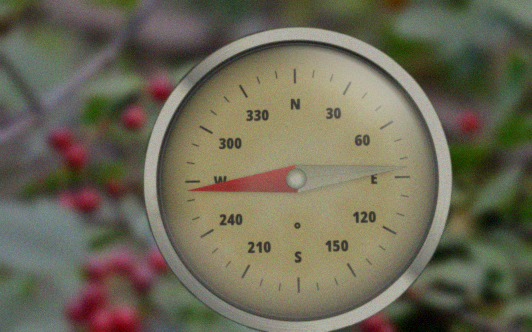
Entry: 265 °
